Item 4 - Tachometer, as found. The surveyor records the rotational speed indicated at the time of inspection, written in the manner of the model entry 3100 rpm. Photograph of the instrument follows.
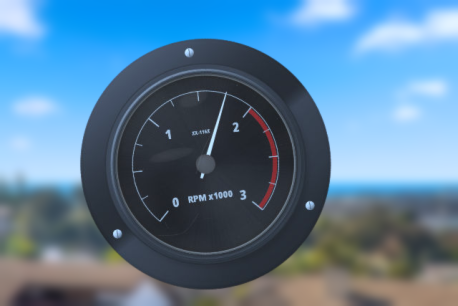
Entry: 1750 rpm
